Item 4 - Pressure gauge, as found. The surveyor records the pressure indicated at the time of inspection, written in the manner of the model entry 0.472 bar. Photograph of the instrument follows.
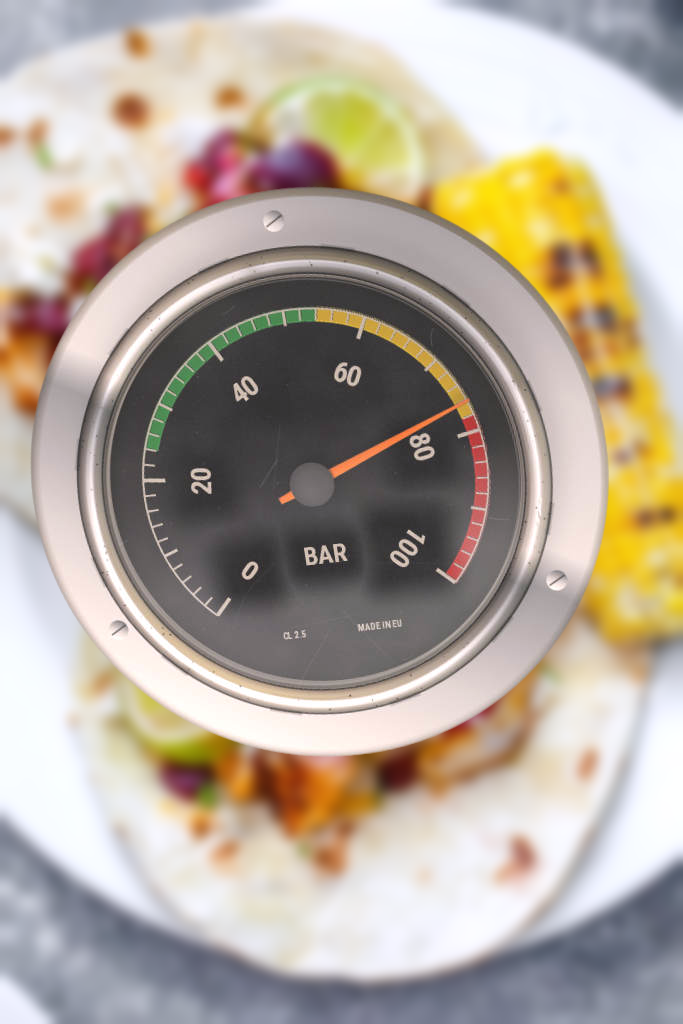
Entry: 76 bar
